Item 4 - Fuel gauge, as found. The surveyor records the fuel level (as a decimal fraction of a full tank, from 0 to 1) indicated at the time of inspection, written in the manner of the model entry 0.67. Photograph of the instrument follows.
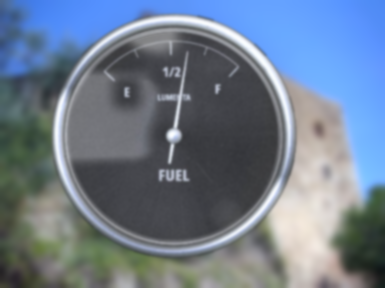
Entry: 0.625
